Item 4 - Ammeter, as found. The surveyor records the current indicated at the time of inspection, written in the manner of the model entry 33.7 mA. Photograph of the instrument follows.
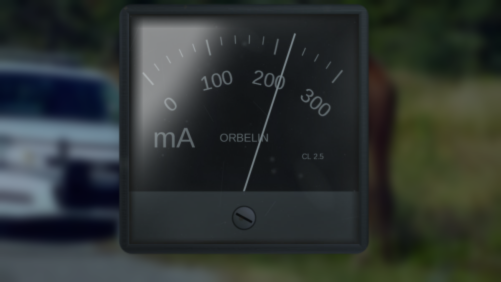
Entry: 220 mA
